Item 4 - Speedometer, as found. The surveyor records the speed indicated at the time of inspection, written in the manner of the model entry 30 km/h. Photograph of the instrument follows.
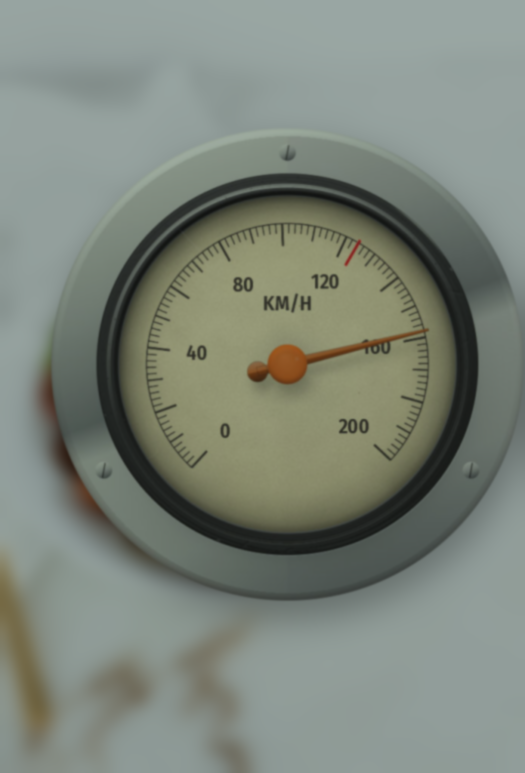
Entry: 158 km/h
